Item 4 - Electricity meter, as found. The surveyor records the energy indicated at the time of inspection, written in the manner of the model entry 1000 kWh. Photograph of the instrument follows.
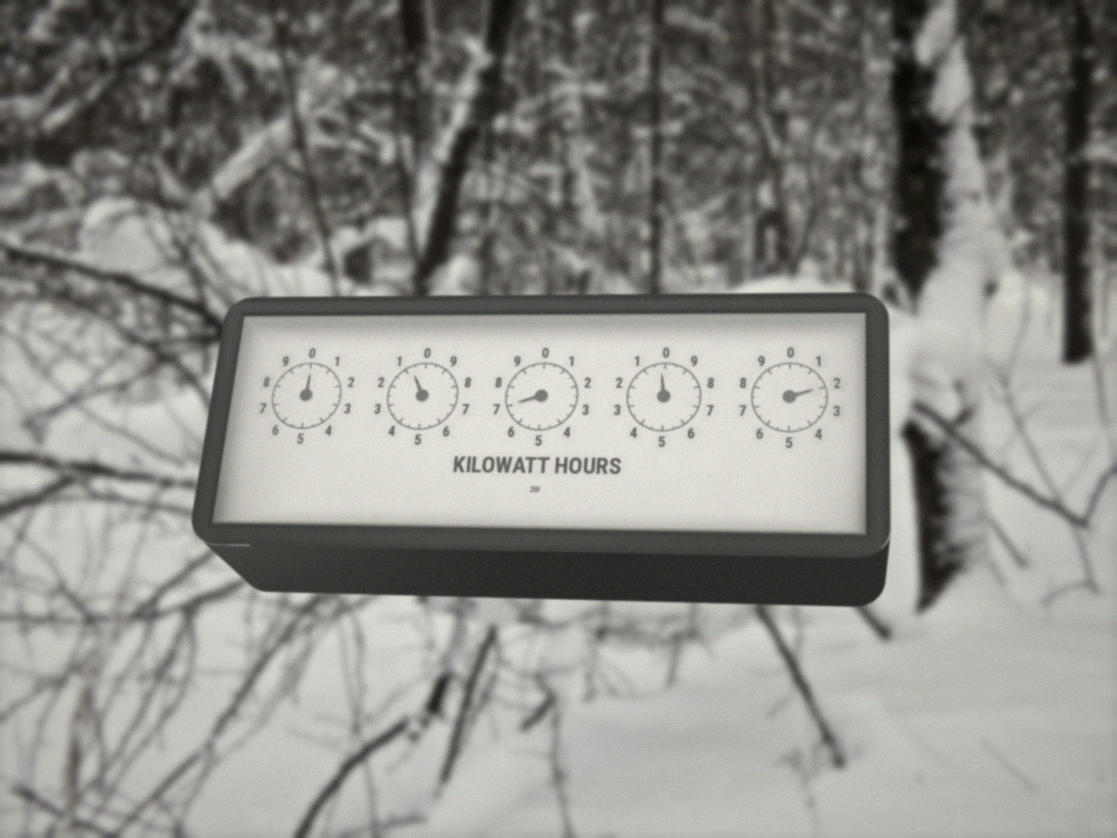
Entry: 702 kWh
